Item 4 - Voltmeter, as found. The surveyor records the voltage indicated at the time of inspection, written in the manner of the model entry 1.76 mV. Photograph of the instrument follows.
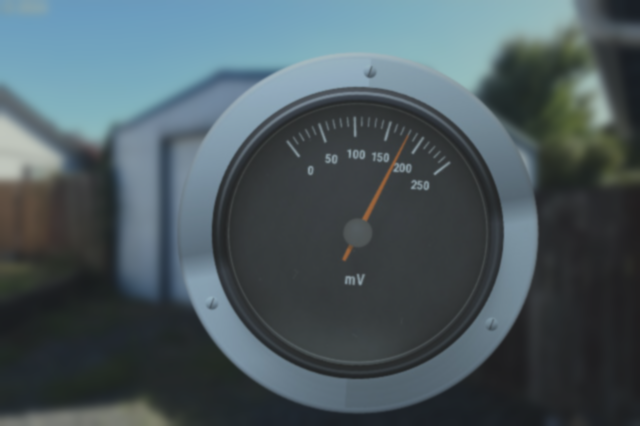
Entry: 180 mV
